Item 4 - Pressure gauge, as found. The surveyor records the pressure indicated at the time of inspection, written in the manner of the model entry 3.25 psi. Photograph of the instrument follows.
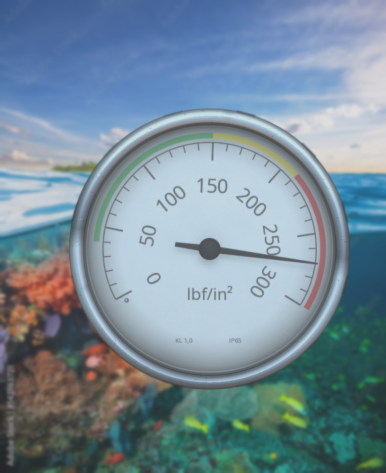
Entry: 270 psi
